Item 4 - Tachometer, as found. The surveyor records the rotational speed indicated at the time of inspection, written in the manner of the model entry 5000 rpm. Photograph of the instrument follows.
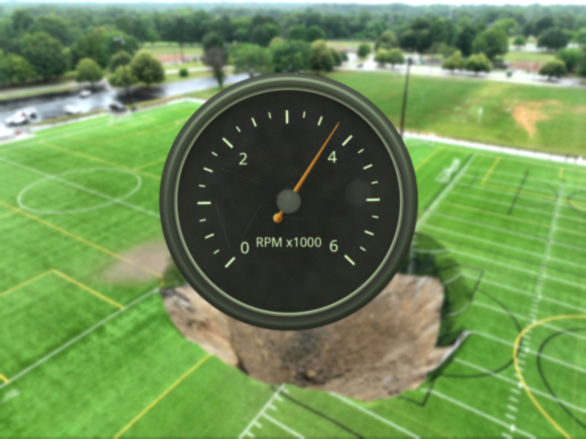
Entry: 3750 rpm
